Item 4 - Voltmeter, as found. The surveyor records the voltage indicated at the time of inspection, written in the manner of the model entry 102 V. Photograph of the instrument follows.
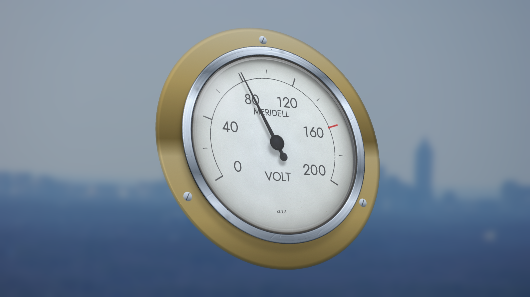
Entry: 80 V
